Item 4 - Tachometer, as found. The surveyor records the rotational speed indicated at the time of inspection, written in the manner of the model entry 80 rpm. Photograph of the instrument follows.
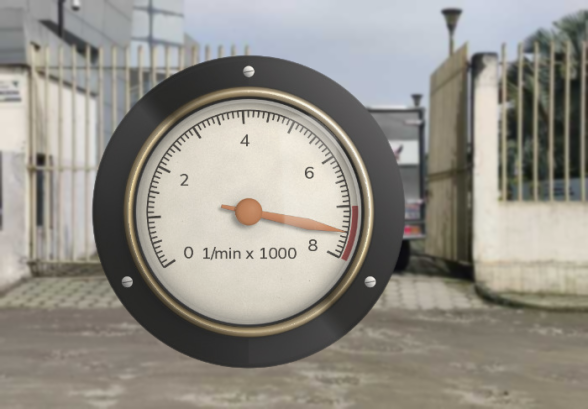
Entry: 7500 rpm
